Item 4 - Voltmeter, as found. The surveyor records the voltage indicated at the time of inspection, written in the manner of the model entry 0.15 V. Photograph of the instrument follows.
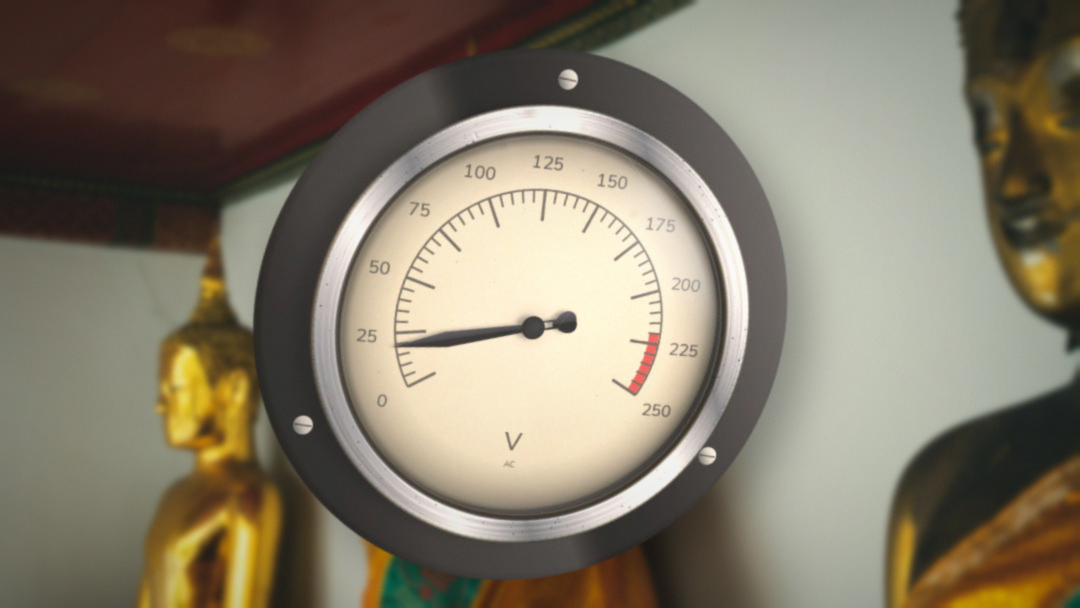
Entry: 20 V
